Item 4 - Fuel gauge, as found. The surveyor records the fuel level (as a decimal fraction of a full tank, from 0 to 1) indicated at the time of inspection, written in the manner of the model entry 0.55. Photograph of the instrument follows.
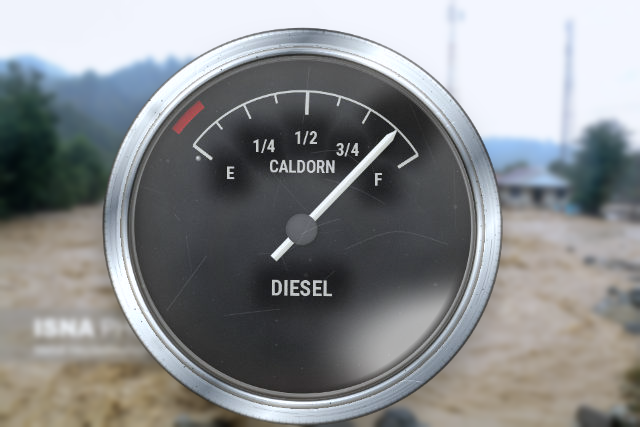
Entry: 0.875
